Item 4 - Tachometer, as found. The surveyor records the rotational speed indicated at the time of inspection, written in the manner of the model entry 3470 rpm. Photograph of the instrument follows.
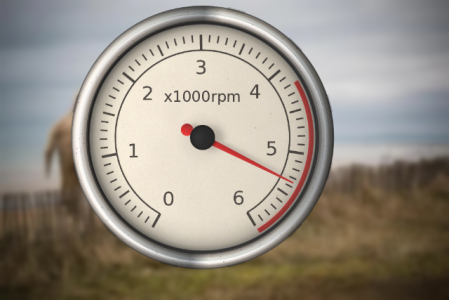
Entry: 5350 rpm
